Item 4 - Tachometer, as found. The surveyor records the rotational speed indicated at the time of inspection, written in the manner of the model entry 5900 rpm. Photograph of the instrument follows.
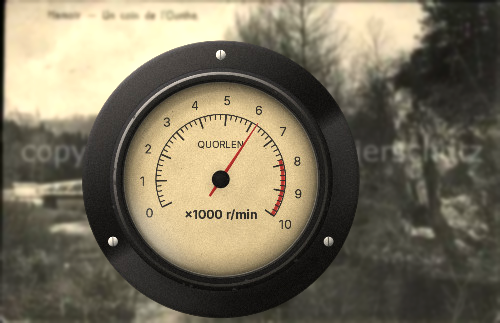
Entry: 6200 rpm
